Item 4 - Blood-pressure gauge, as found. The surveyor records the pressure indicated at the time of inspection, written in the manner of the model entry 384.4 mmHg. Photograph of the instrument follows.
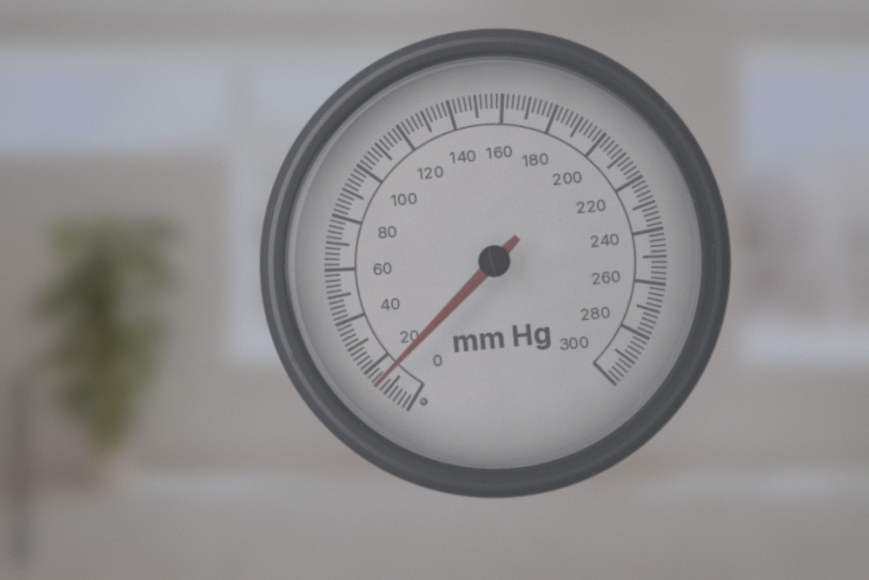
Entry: 14 mmHg
